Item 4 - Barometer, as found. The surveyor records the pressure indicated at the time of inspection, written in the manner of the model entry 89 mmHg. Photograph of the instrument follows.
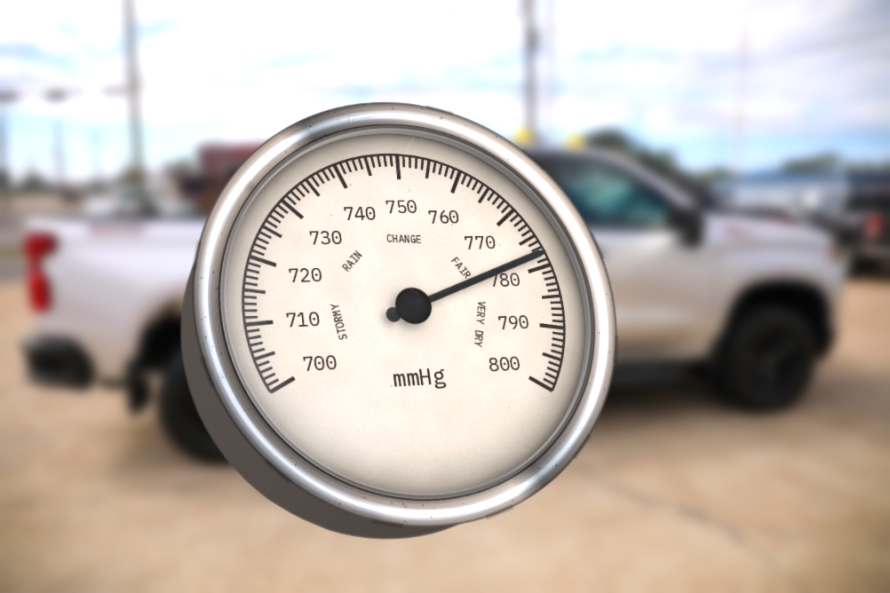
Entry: 778 mmHg
